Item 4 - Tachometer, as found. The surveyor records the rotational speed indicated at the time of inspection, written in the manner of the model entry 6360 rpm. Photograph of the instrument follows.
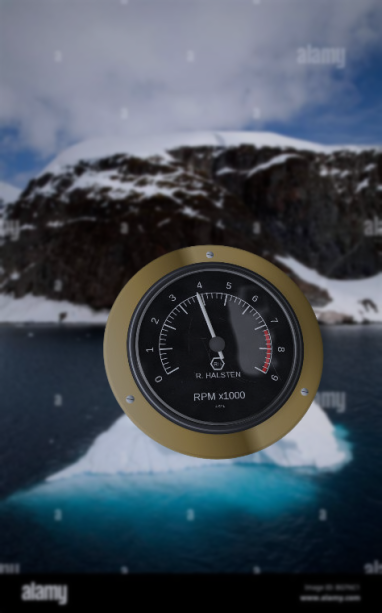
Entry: 3800 rpm
